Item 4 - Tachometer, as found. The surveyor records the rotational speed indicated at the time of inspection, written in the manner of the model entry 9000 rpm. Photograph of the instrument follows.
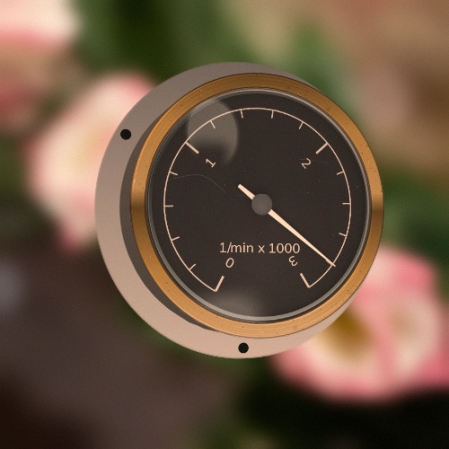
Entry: 2800 rpm
